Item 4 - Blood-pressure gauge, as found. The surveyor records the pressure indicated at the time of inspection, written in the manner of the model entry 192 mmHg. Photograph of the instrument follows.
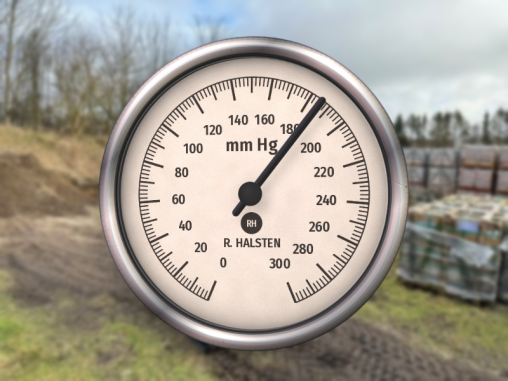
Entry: 186 mmHg
